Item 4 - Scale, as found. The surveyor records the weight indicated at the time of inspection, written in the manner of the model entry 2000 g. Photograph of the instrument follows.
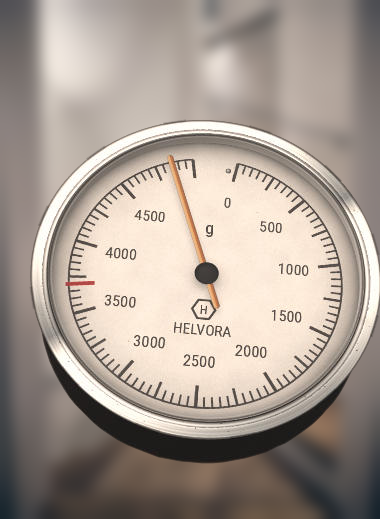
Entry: 4850 g
